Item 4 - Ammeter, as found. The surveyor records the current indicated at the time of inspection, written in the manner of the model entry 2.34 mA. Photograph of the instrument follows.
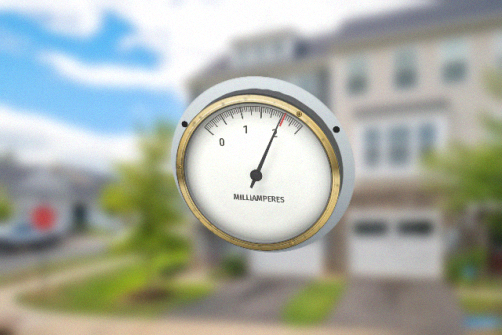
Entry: 2 mA
